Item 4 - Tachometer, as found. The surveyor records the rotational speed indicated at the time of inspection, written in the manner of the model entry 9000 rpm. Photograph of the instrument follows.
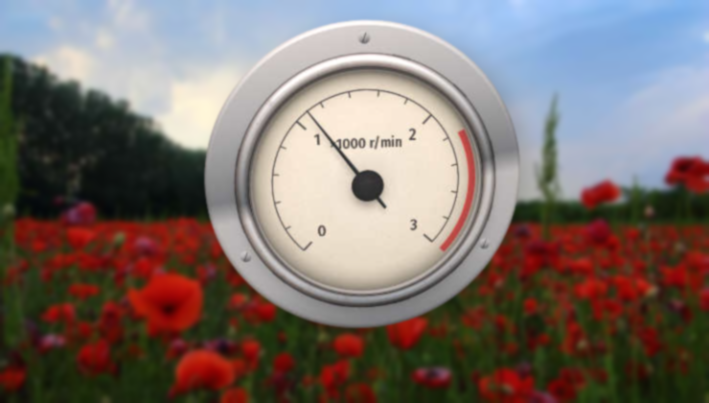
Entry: 1100 rpm
